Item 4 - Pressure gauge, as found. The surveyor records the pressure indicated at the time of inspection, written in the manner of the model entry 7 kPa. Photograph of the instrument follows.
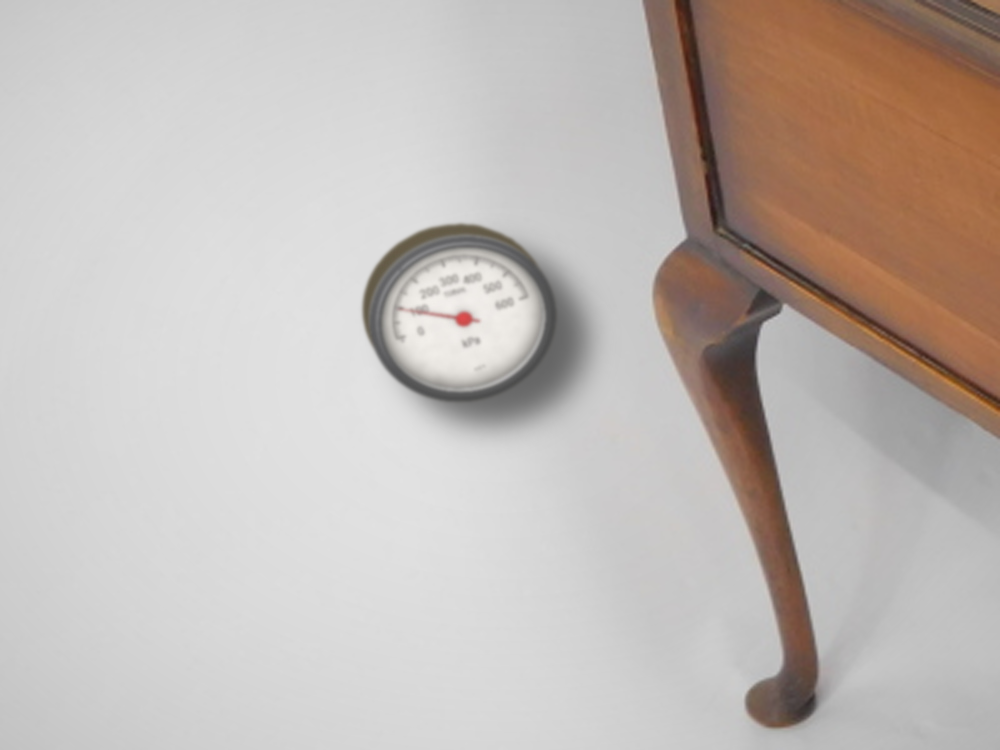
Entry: 100 kPa
